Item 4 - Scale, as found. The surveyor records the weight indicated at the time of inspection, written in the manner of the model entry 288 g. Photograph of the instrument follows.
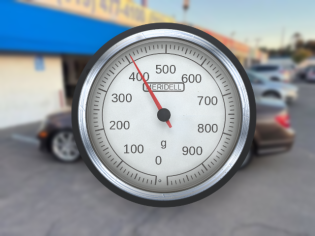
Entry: 410 g
